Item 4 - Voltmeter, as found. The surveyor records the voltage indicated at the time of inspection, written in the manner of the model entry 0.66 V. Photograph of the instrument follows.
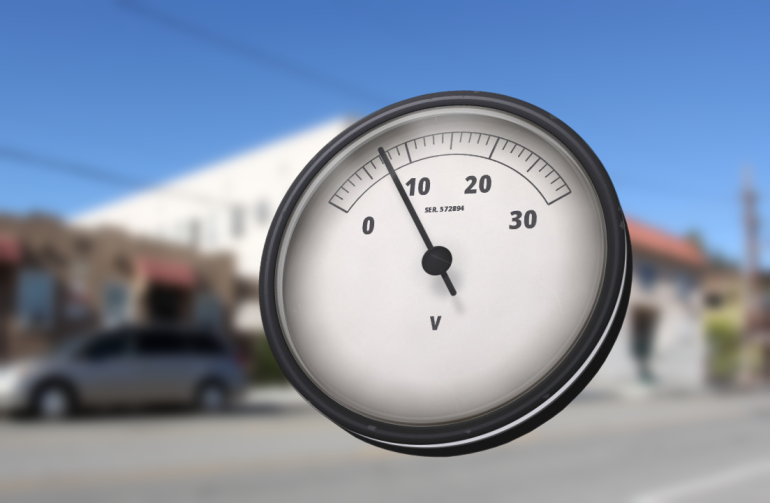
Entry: 7.5 V
